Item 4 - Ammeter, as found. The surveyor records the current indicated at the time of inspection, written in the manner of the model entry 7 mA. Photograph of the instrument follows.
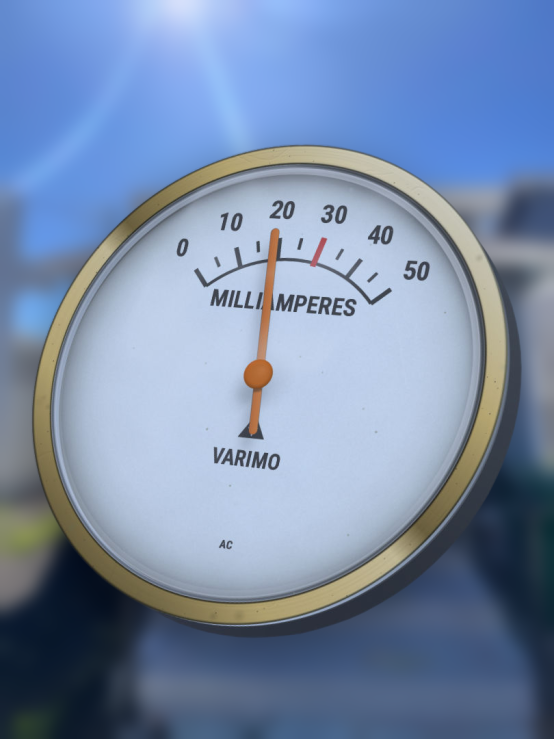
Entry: 20 mA
